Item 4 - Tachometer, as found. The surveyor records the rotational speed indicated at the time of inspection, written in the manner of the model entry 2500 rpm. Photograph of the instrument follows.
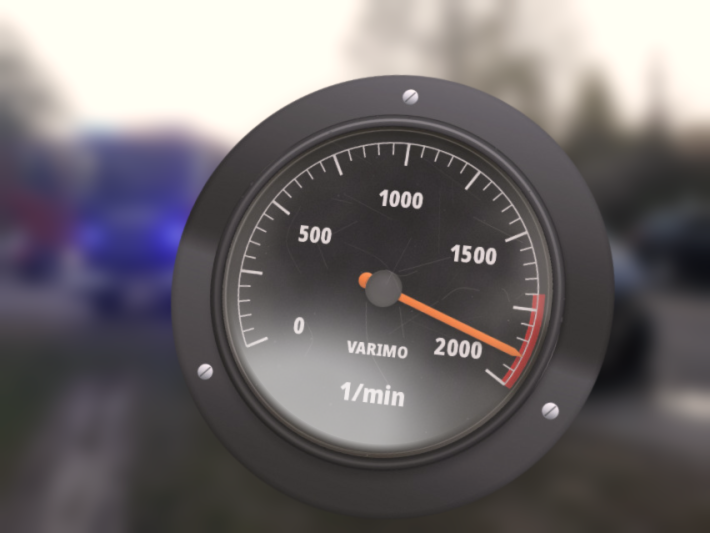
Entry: 1900 rpm
